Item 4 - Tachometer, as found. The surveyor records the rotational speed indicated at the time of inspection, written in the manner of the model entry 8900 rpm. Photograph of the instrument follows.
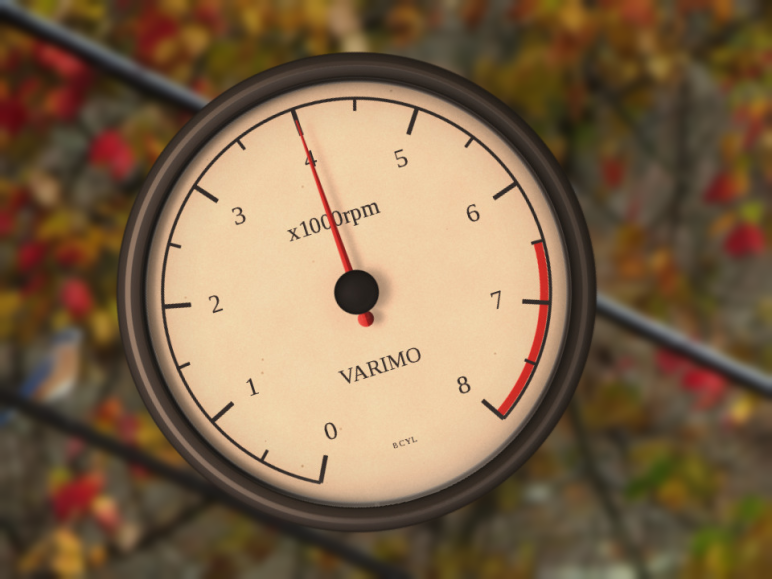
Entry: 4000 rpm
